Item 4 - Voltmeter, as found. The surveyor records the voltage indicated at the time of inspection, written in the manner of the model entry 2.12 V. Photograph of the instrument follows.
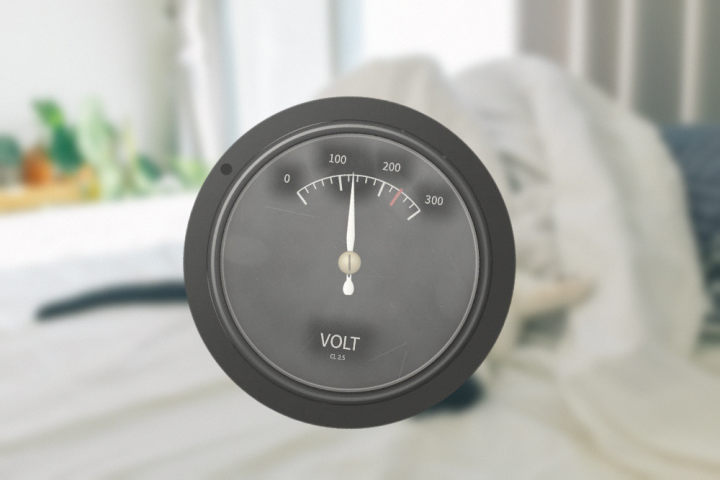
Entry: 130 V
